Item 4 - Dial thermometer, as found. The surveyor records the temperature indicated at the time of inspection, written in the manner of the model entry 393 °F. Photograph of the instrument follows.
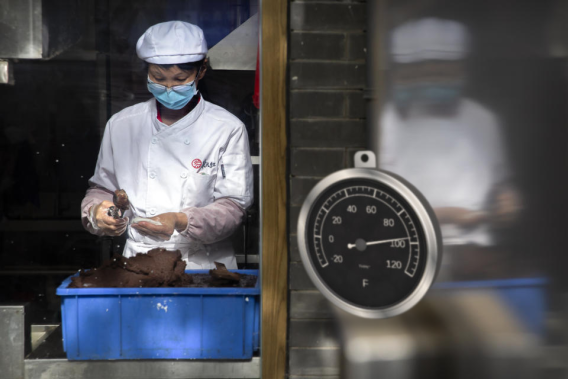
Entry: 96 °F
